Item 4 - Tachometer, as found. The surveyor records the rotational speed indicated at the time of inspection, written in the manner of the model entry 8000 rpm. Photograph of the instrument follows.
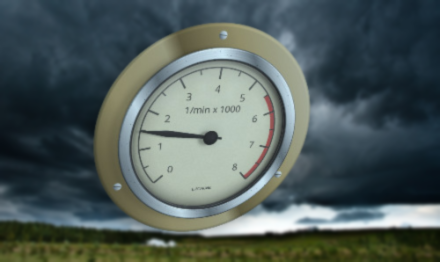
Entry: 1500 rpm
